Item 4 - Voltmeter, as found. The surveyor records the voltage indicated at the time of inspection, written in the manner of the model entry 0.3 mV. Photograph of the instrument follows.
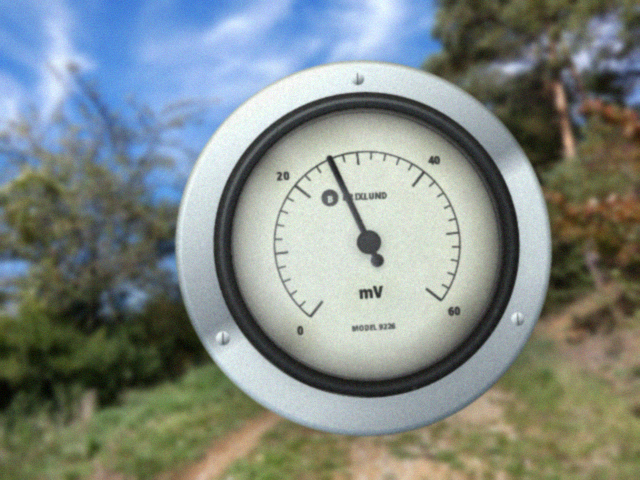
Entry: 26 mV
